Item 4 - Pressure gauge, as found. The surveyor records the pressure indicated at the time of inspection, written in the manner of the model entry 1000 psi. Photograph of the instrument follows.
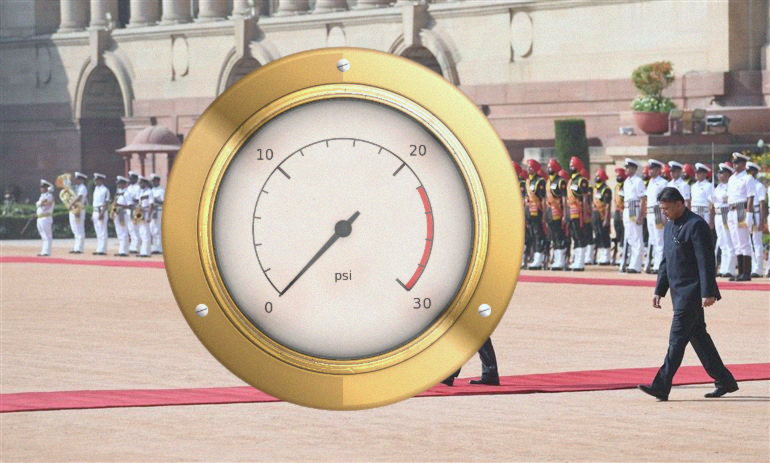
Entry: 0 psi
